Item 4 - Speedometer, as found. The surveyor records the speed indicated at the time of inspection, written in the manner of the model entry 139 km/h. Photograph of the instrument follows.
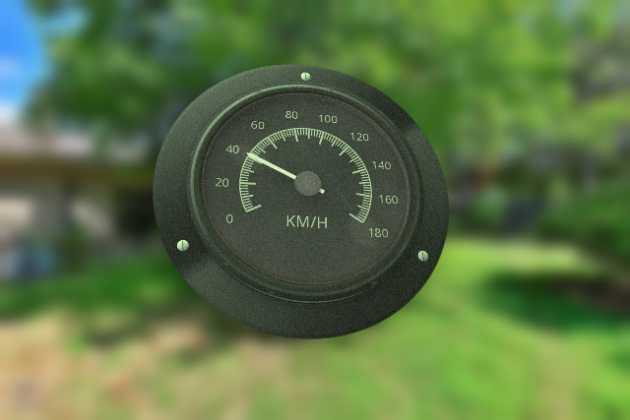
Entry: 40 km/h
